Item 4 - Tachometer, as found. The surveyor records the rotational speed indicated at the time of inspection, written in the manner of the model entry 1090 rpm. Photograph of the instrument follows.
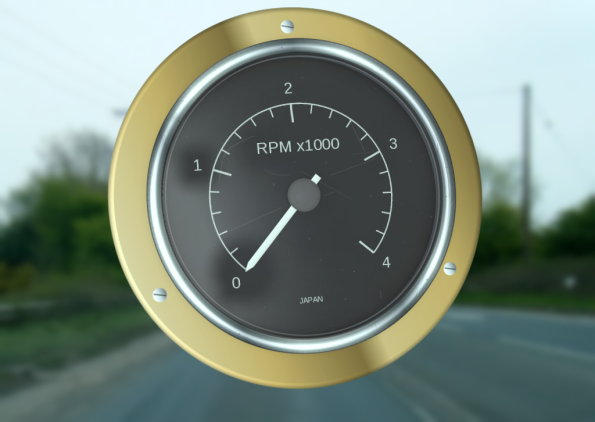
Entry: 0 rpm
